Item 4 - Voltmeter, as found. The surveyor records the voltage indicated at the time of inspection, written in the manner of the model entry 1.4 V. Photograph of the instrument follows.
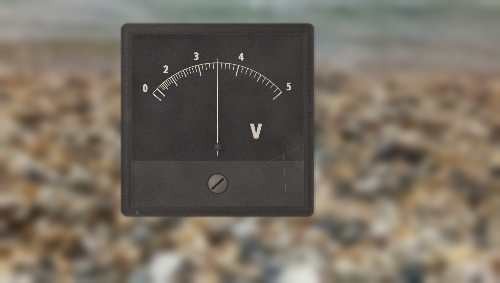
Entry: 3.5 V
